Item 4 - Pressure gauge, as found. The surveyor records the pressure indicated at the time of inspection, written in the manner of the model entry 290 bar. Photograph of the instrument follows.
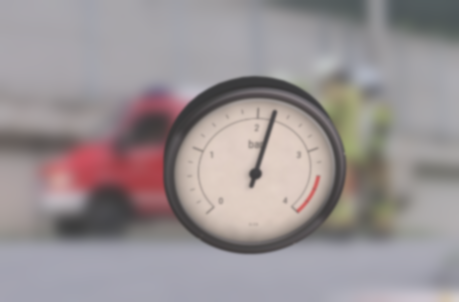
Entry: 2.2 bar
